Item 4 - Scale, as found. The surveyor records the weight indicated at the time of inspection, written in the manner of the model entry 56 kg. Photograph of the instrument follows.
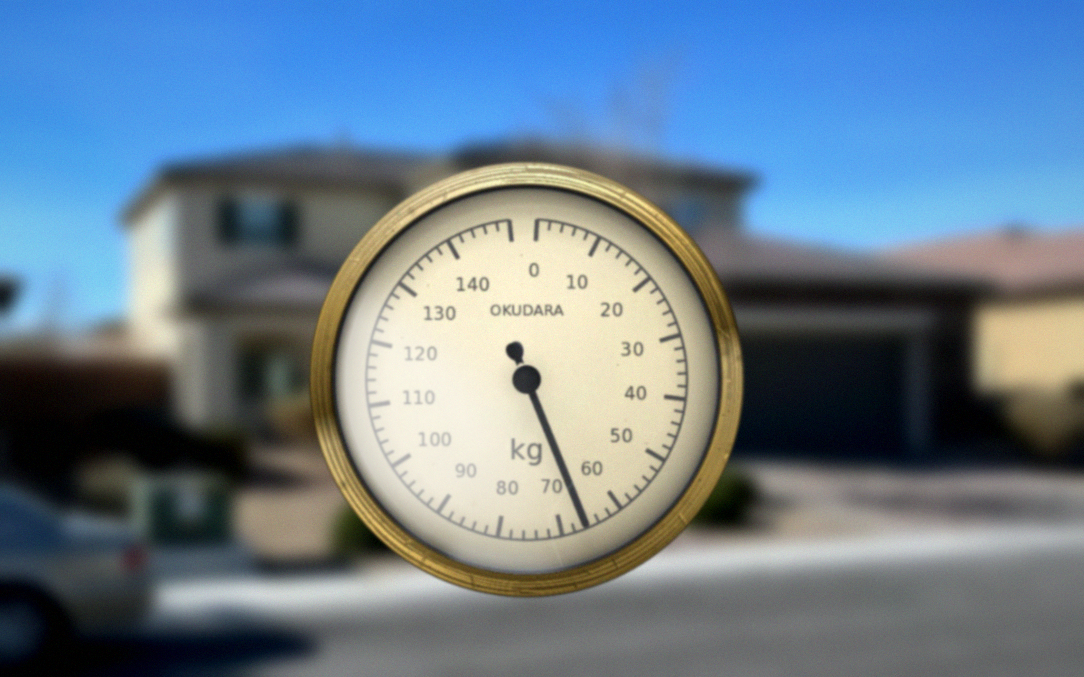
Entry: 66 kg
